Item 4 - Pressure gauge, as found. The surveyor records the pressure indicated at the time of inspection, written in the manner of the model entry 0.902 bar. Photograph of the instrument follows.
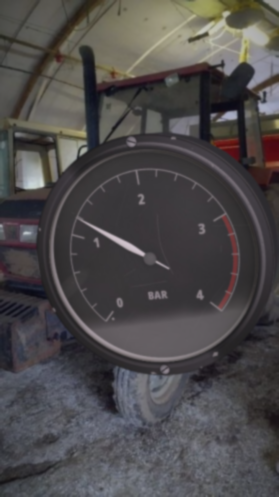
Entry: 1.2 bar
